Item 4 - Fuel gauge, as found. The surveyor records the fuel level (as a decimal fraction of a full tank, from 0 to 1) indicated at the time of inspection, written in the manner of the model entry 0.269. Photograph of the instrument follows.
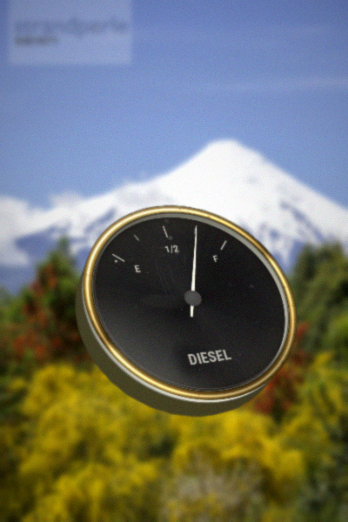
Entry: 0.75
